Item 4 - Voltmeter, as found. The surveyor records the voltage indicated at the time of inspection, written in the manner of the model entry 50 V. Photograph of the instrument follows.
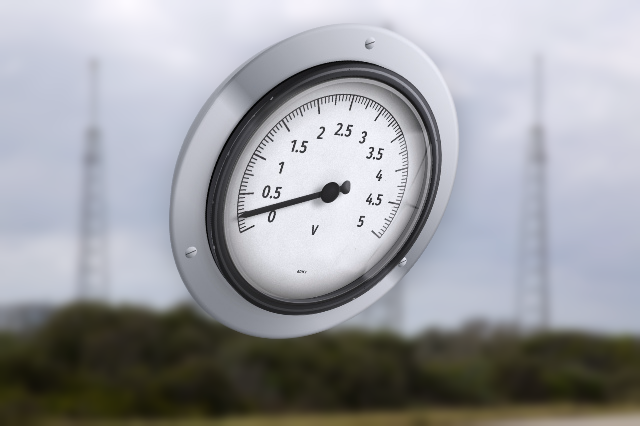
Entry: 0.25 V
